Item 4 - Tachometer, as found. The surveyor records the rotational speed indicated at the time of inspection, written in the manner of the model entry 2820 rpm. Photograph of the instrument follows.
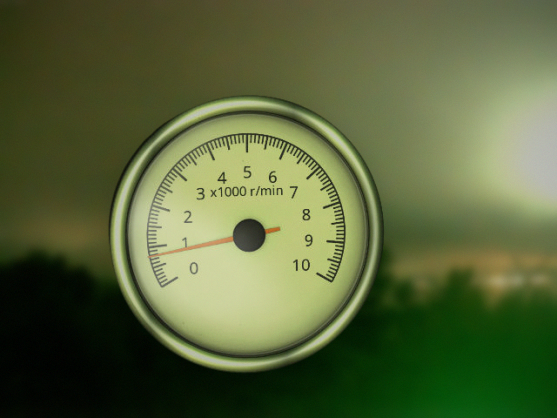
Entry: 800 rpm
